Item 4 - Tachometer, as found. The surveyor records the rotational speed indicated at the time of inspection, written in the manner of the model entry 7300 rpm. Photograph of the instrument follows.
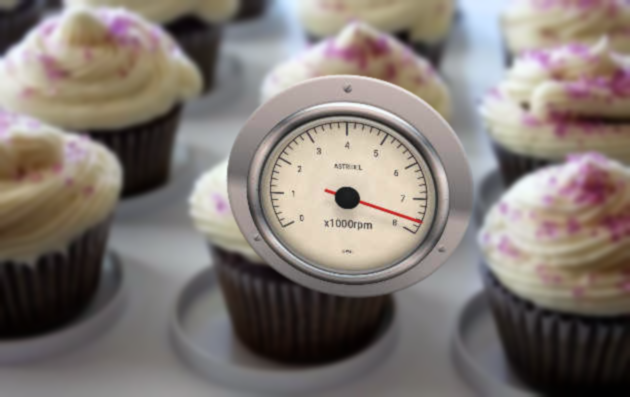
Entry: 7600 rpm
